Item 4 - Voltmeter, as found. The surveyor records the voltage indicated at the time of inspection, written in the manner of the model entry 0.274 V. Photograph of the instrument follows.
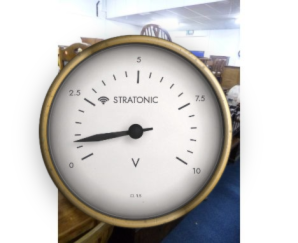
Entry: 0.75 V
